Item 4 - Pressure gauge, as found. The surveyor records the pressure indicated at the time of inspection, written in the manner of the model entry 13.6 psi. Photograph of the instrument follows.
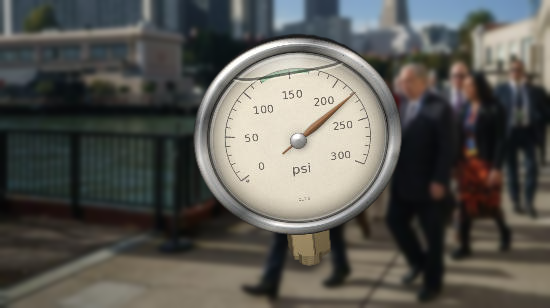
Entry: 220 psi
